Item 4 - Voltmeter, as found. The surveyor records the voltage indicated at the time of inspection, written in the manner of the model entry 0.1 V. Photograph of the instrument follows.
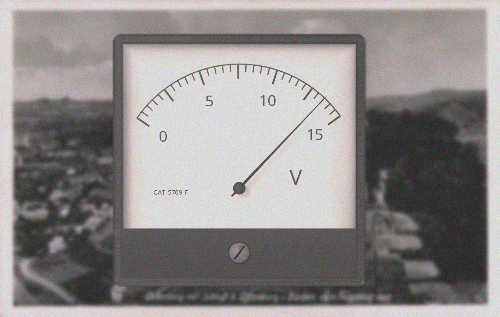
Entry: 13.5 V
